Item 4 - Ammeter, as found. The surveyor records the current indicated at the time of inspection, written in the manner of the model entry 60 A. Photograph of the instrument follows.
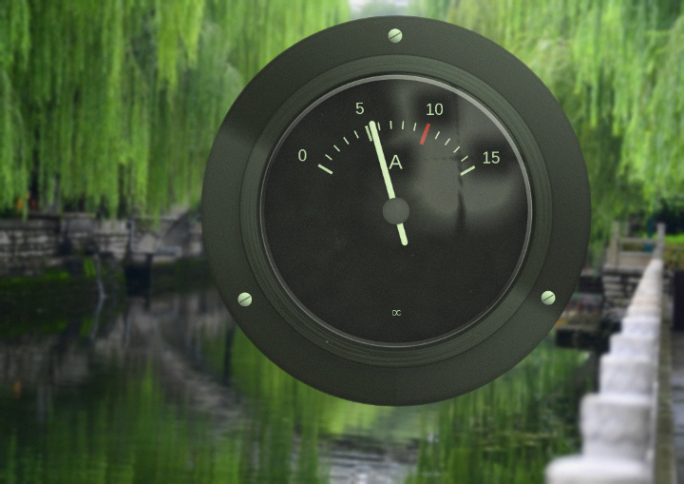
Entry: 5.5 A
